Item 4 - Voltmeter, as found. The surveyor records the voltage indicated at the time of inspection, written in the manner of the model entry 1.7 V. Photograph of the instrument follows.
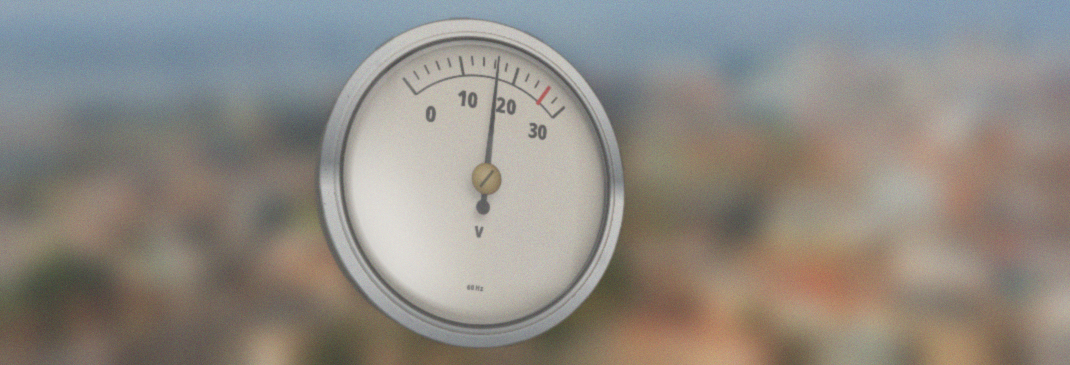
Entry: 16 V
